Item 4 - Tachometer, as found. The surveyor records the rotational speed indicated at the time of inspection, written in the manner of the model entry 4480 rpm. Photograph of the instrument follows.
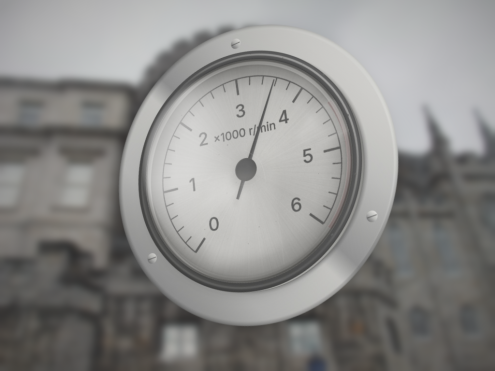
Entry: 3600 rpm
